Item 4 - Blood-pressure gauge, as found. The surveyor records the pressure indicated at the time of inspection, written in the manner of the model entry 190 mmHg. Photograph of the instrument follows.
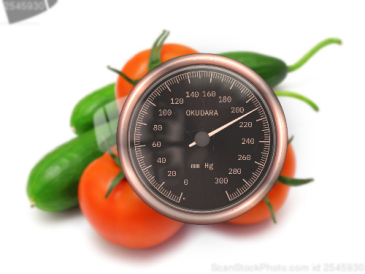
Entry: 210 mmHg
